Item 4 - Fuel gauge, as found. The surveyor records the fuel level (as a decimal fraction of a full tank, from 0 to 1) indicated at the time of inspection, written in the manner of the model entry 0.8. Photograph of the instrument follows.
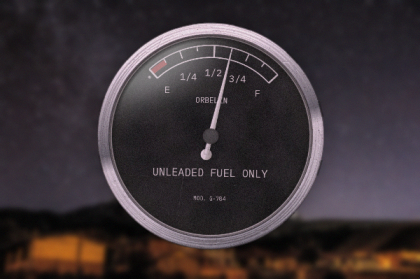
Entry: 0.625
